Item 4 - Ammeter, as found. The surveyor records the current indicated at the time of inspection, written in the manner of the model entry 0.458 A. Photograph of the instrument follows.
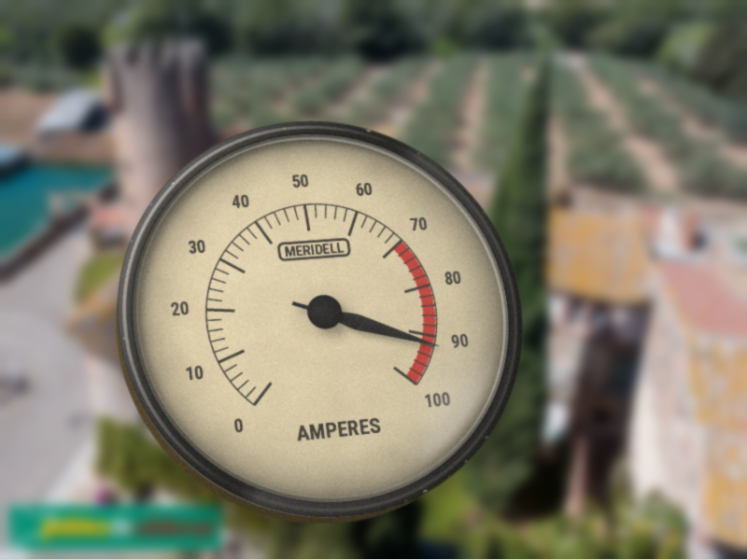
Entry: 92 A
